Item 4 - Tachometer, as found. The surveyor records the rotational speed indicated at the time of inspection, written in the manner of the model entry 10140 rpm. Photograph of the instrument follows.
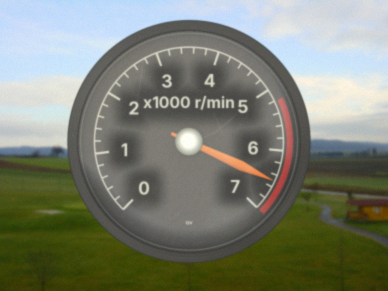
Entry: 6500 rpm
